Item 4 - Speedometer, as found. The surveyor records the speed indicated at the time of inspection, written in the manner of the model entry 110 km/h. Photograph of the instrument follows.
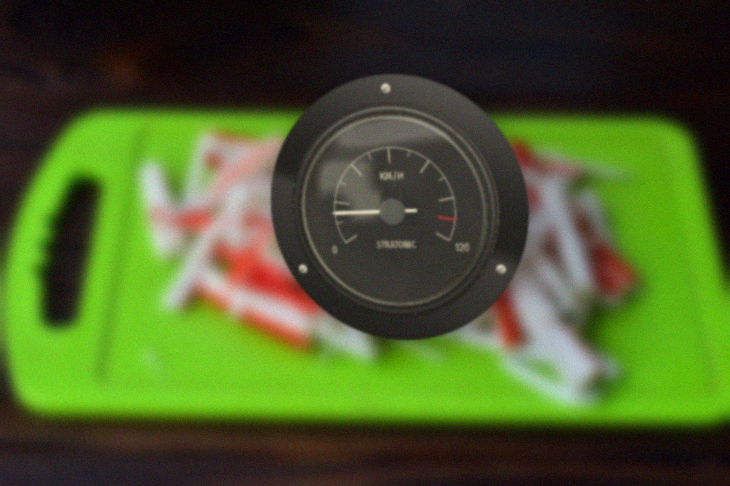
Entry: 15 km/h
